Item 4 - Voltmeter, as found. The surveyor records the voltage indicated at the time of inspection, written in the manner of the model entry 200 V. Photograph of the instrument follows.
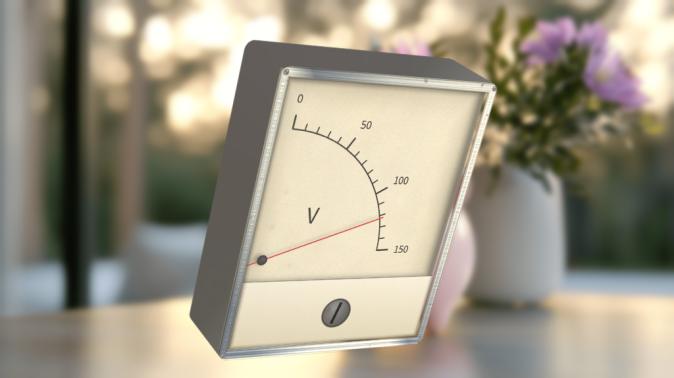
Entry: 120 V
